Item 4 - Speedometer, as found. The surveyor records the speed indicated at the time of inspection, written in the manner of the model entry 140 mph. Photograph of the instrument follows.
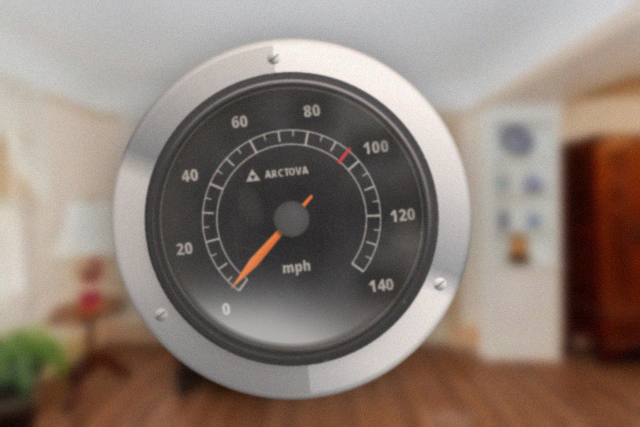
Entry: 2.5 mph
